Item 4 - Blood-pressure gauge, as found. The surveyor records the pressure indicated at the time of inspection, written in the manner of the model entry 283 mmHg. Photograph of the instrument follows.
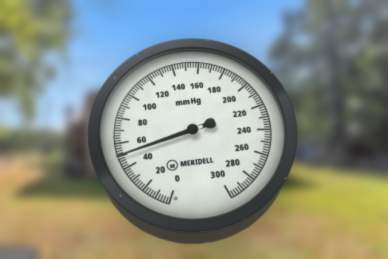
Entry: 50 mmHg
